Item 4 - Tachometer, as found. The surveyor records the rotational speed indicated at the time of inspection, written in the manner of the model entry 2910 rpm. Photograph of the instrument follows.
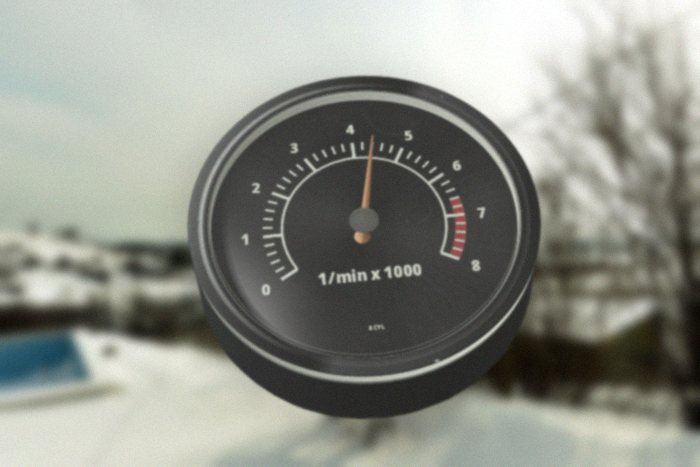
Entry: 4400 rpm
